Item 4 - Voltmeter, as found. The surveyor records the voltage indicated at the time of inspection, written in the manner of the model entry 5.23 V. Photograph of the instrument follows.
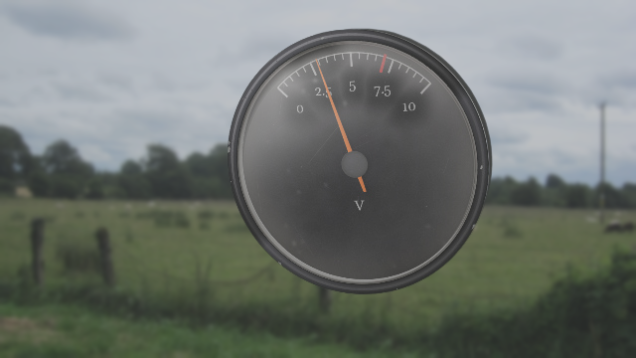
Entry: 3 V
